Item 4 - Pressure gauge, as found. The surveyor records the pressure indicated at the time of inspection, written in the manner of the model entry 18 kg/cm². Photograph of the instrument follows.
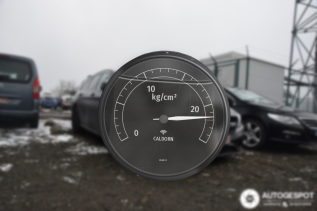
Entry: 21.5 kg/cm²
